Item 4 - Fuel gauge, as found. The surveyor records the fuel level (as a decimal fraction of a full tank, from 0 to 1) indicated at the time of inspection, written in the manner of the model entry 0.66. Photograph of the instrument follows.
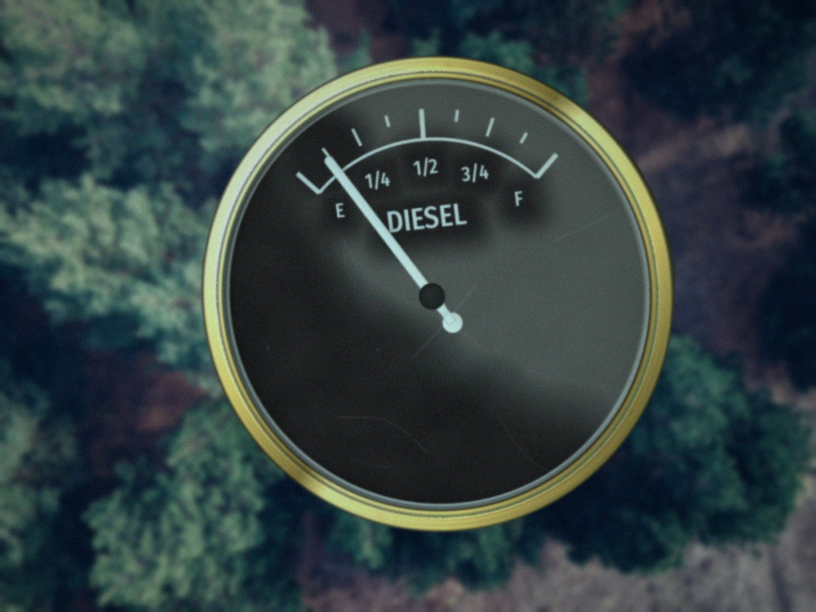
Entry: 0.125
